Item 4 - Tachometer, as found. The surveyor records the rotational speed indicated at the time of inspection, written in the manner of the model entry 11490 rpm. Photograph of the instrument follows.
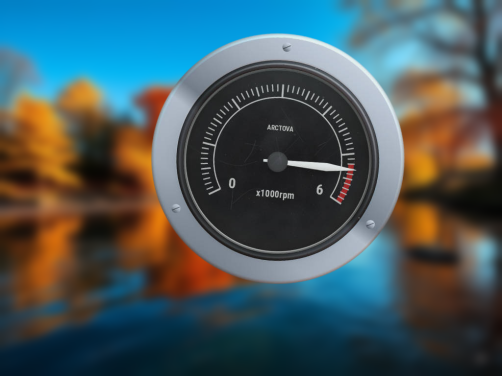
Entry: 5300 rpm
